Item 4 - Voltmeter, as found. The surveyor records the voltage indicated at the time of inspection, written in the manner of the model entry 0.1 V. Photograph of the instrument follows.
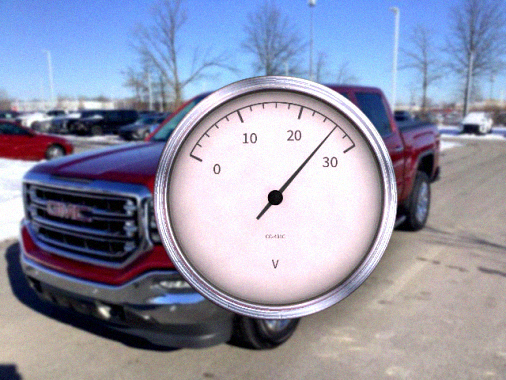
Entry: 26 V
